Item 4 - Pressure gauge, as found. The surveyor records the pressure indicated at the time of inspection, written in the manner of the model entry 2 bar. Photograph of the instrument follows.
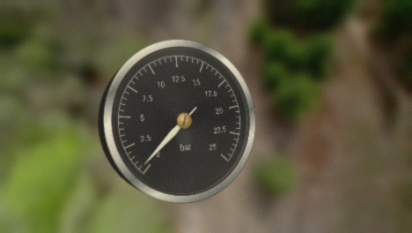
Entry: 0.5 bar
